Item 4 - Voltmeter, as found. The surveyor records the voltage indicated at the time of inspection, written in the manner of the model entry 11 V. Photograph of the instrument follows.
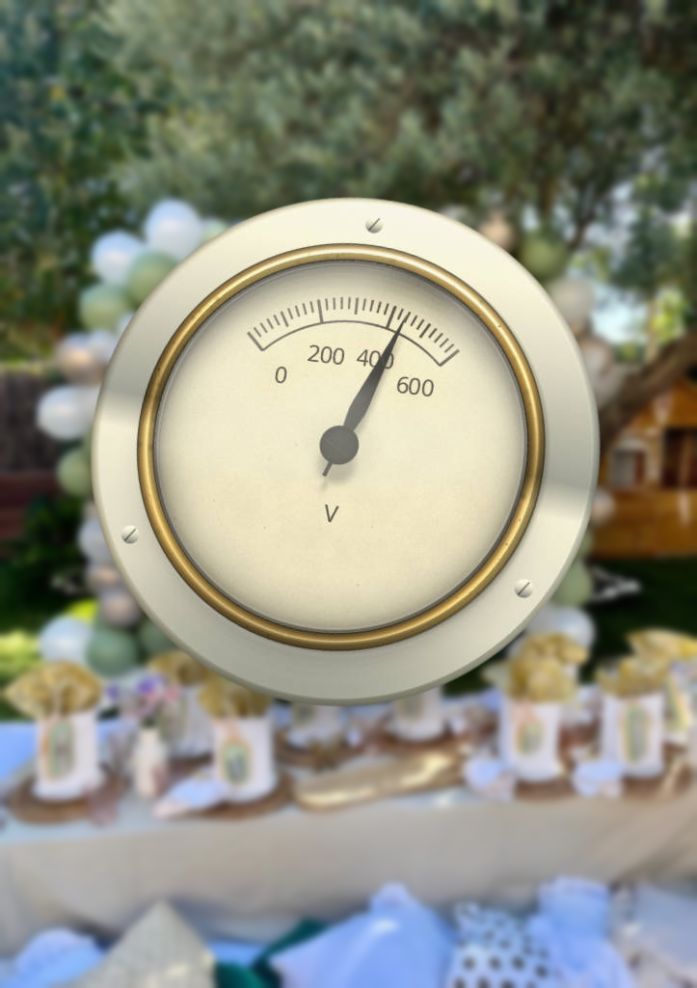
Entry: 440 V
